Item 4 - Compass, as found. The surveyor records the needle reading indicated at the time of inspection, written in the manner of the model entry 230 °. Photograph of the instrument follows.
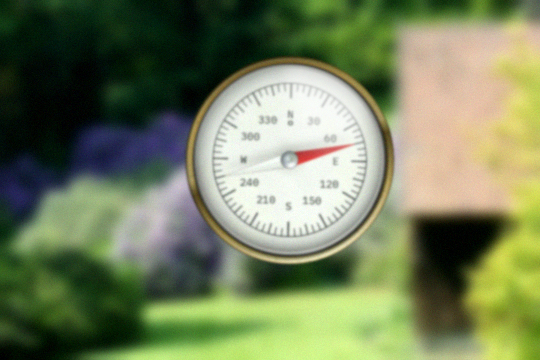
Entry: 75 °
